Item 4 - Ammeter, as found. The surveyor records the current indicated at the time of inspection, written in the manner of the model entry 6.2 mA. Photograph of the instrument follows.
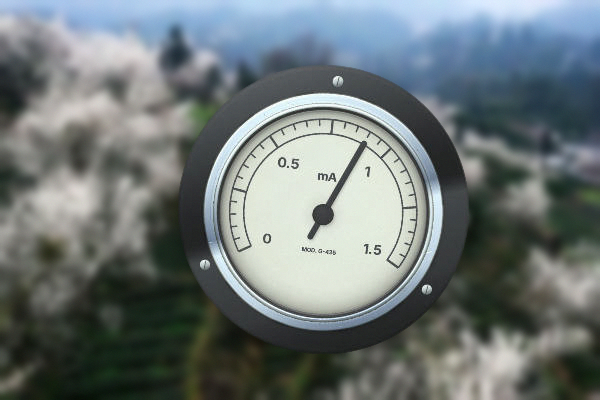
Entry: 0.9 mA
